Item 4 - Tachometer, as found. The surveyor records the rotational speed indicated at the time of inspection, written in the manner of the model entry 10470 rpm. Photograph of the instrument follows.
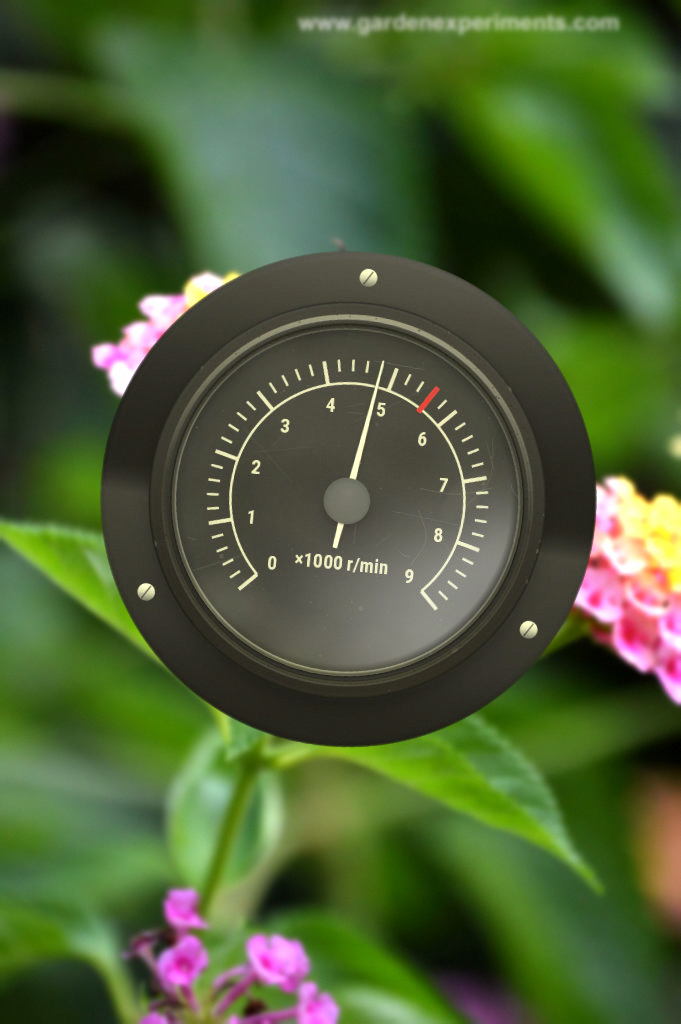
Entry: 4800 rpm
